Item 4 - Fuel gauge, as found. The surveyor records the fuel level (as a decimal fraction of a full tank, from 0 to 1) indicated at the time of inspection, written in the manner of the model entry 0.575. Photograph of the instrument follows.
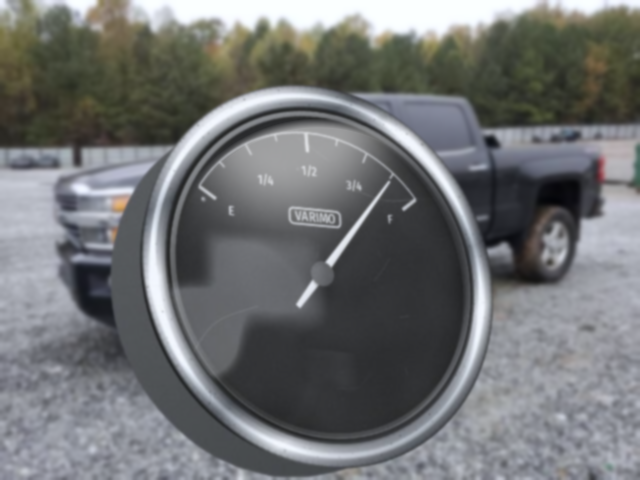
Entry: 0.875
